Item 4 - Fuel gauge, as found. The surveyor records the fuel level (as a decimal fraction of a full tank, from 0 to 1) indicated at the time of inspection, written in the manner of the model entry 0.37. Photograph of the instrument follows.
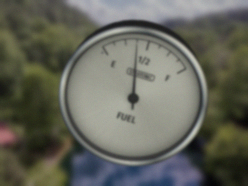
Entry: 0.375
